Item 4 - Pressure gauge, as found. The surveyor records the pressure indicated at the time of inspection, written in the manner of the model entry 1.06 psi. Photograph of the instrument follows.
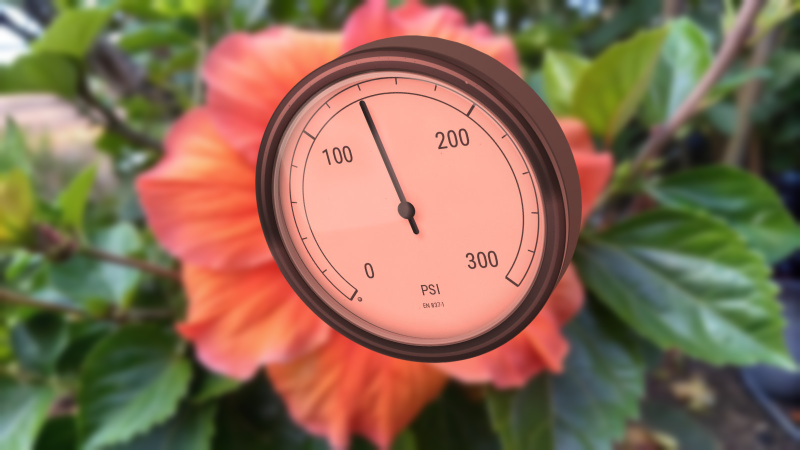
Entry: 140 psi
